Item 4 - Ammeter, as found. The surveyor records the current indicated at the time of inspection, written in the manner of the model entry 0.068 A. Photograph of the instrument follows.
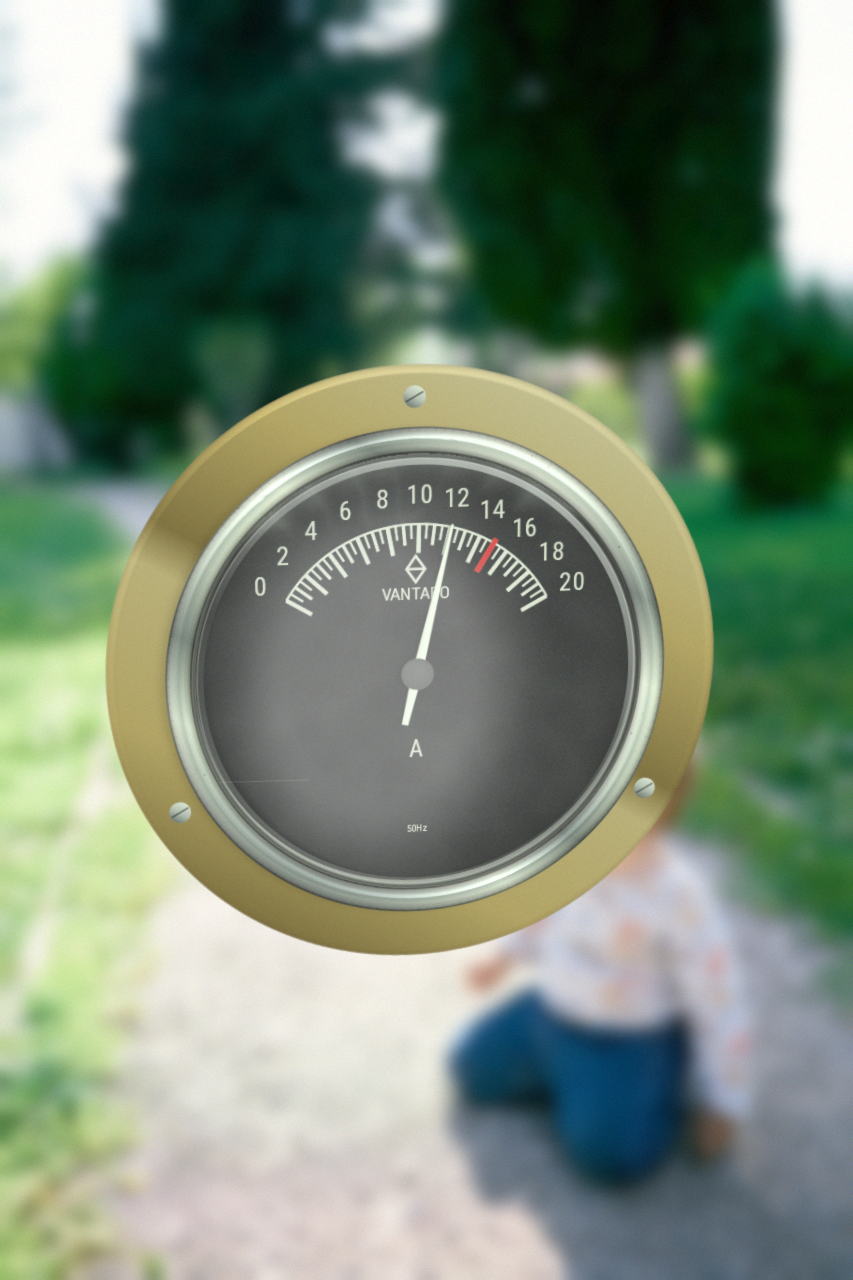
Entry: 12 A
